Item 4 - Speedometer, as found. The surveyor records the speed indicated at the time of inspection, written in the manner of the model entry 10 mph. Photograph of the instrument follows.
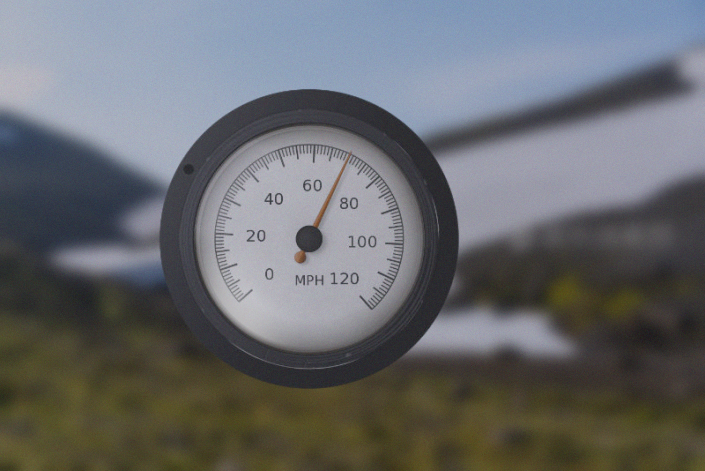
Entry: 70 mph
